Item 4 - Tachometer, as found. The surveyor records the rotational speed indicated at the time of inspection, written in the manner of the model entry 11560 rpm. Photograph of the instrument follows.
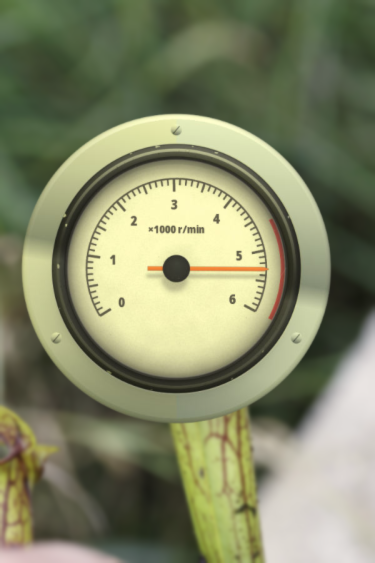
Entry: 5300 rpm
